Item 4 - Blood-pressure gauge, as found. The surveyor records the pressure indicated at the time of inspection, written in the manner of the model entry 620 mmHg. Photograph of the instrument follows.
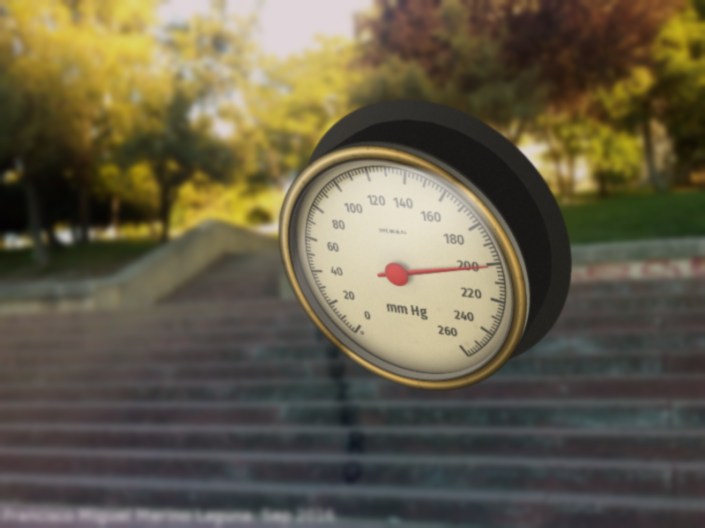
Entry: 200 mmHg
